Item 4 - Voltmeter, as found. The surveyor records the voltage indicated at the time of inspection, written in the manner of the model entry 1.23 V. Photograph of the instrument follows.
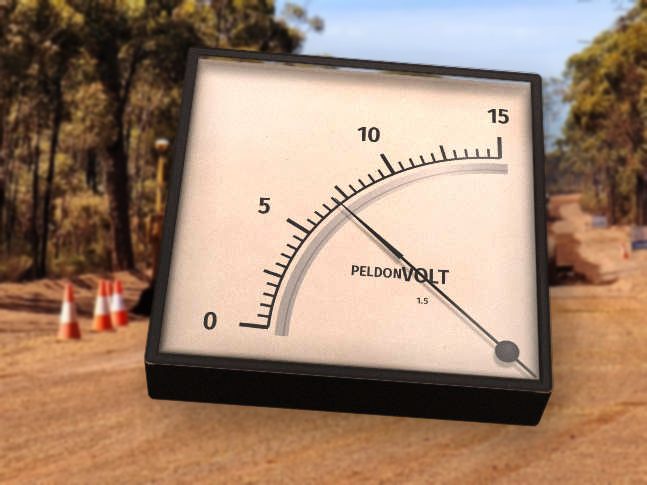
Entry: 7 V
